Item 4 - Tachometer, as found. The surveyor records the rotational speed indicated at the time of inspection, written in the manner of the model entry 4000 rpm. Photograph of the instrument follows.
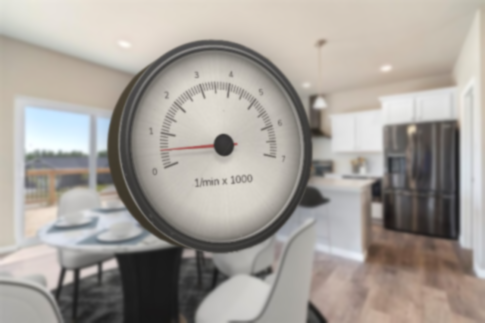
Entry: 500 rpm
